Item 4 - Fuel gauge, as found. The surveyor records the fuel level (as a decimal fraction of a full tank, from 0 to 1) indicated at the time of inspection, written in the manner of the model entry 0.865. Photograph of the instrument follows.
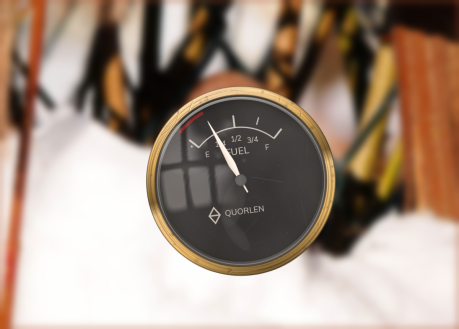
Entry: 0.25
